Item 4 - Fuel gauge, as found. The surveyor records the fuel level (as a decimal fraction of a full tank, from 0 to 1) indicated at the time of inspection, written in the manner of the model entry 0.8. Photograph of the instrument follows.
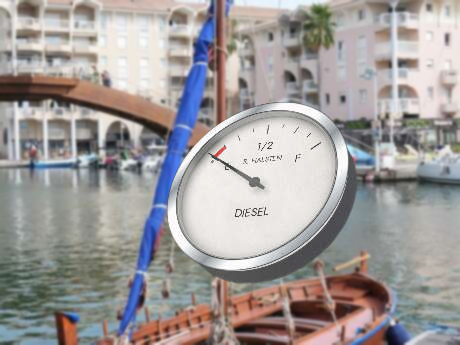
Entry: 0
